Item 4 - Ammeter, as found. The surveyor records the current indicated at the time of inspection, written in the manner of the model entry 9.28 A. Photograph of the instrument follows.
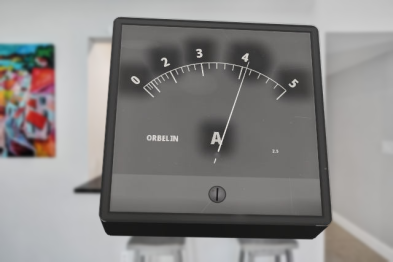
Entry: 4.1 A
